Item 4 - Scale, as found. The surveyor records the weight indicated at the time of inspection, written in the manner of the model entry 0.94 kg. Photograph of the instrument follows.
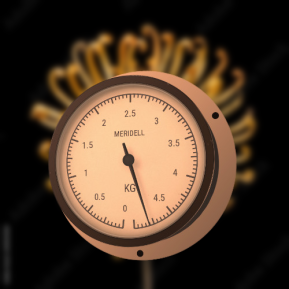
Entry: 4.8 kg
